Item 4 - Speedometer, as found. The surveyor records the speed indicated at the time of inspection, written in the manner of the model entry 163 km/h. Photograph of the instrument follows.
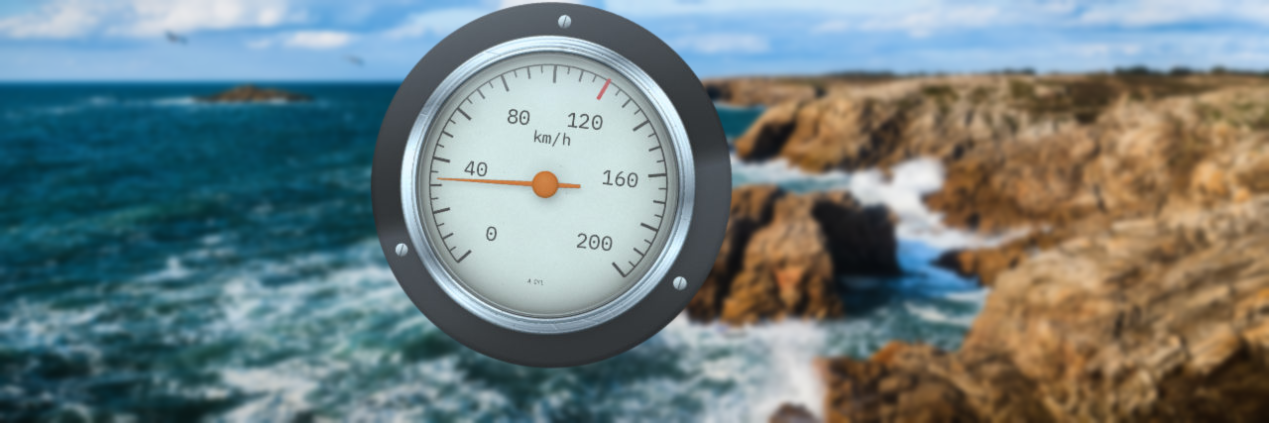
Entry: 32.5 km/h
